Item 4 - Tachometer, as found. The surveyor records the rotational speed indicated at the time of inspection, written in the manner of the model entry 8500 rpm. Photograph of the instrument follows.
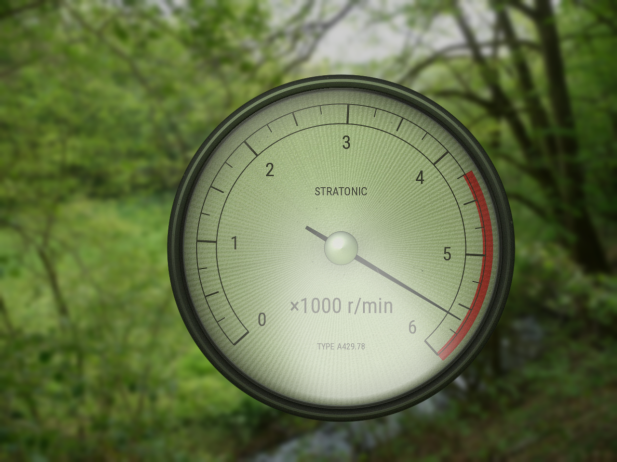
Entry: 5625 rpm
